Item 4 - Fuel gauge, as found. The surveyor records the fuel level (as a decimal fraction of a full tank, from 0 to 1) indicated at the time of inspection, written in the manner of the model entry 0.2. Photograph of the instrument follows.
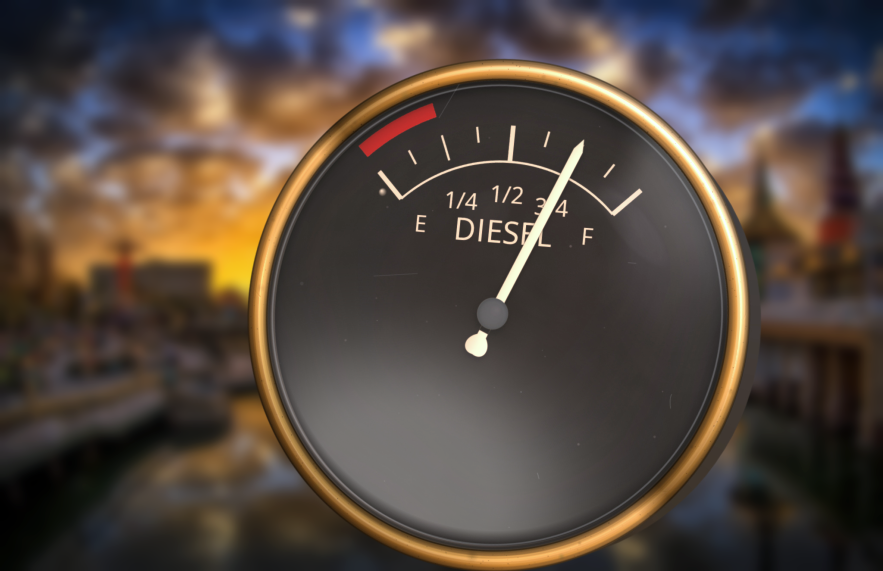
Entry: 0.75
